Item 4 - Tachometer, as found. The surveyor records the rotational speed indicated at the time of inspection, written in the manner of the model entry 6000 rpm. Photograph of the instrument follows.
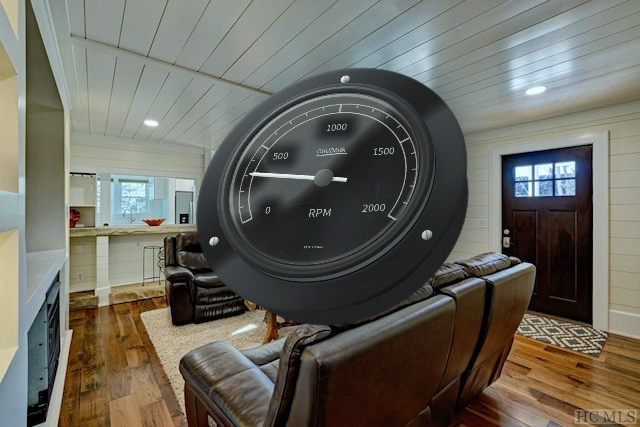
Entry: 300 rpm
